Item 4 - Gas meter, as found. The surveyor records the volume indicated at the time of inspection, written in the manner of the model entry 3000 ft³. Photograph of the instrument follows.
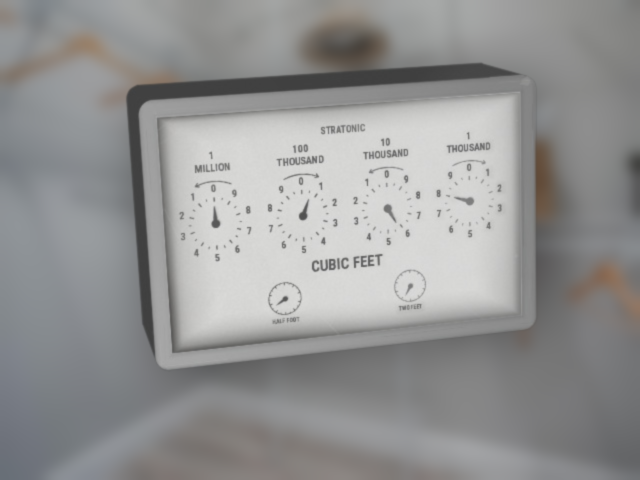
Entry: 5800 ft³
